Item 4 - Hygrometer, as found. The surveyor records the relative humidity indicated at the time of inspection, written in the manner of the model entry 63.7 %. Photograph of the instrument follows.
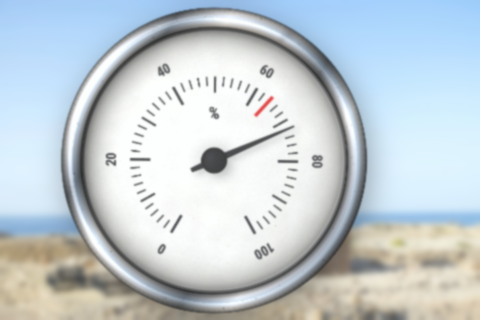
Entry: 72 %
